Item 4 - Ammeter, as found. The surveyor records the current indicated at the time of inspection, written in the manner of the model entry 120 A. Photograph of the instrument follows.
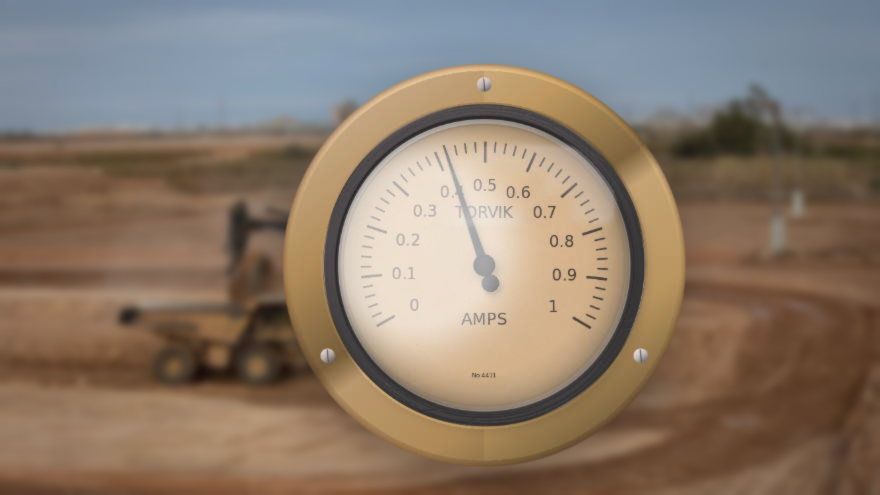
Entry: 0.42 A
